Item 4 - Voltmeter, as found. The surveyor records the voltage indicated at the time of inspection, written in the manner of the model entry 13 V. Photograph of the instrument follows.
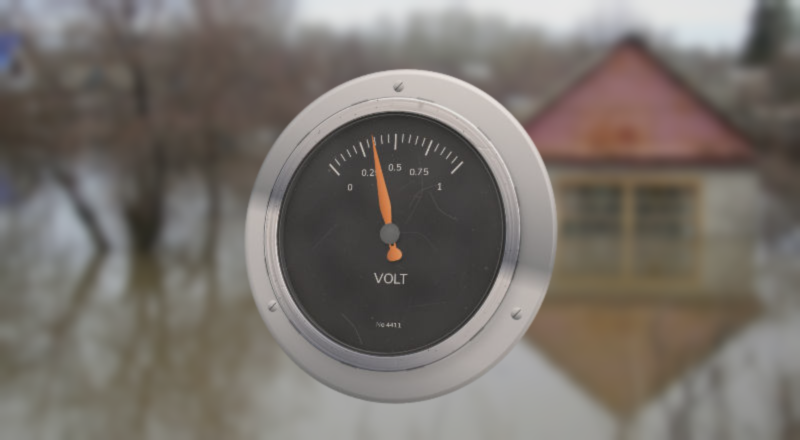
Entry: 0.35 V
